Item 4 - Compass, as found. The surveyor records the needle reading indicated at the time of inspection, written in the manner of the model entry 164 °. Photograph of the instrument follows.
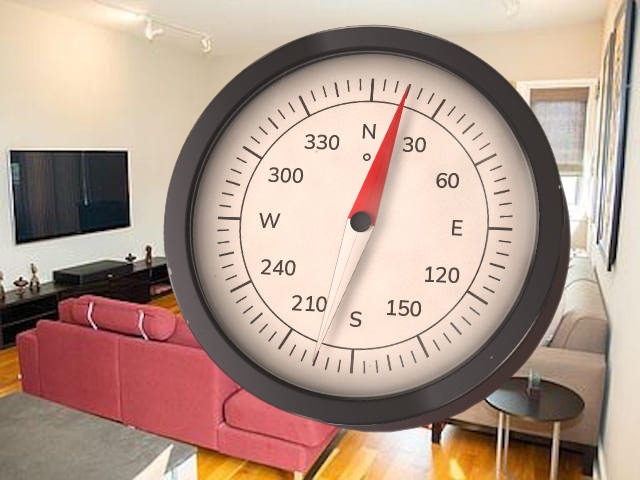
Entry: 15 °
